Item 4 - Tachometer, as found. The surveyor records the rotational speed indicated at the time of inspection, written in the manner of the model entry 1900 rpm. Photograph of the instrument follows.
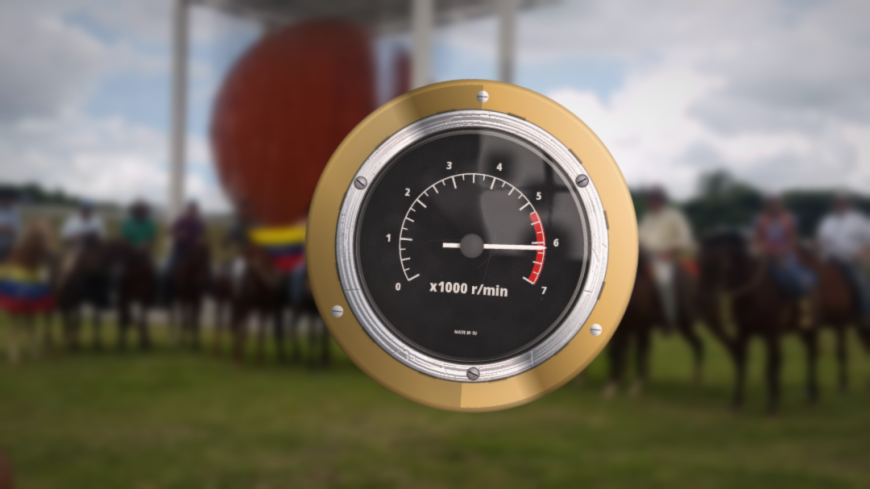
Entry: 6125 rpm
